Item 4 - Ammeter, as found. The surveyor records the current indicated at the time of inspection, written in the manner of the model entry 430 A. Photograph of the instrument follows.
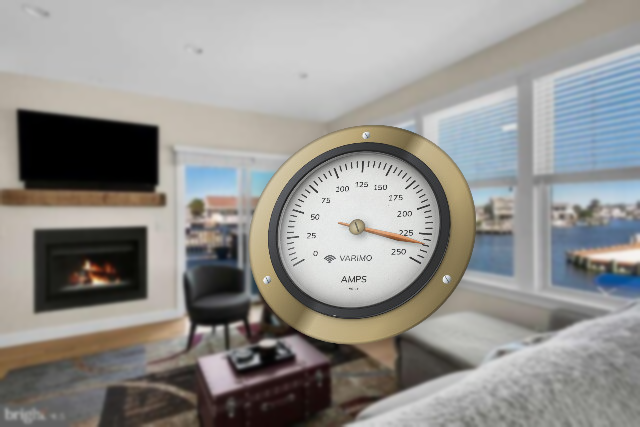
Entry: 235 A
